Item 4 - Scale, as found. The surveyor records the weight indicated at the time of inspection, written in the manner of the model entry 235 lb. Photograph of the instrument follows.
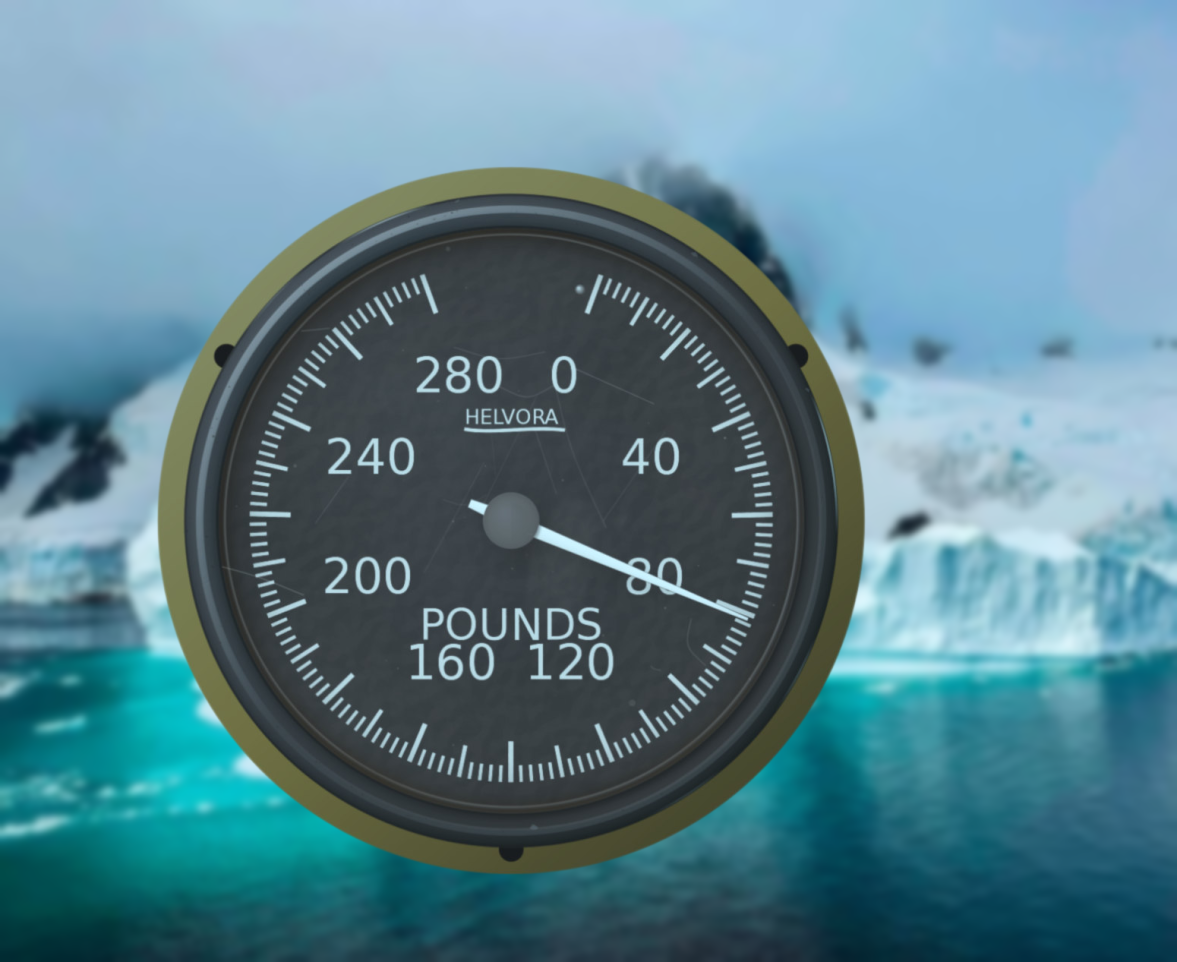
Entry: 81 lb
